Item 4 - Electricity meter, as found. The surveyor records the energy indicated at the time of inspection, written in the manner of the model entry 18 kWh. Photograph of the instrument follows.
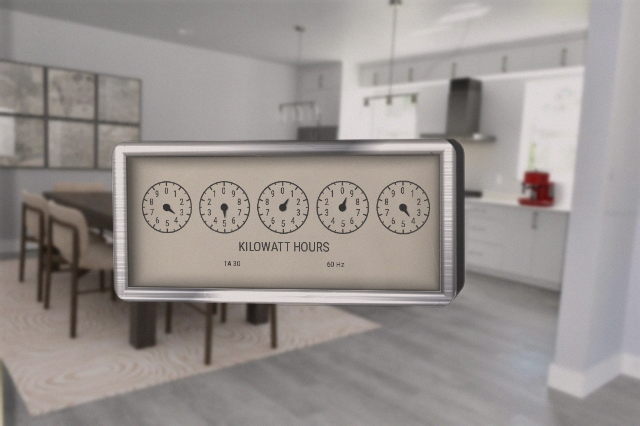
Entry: 35094 kWh
